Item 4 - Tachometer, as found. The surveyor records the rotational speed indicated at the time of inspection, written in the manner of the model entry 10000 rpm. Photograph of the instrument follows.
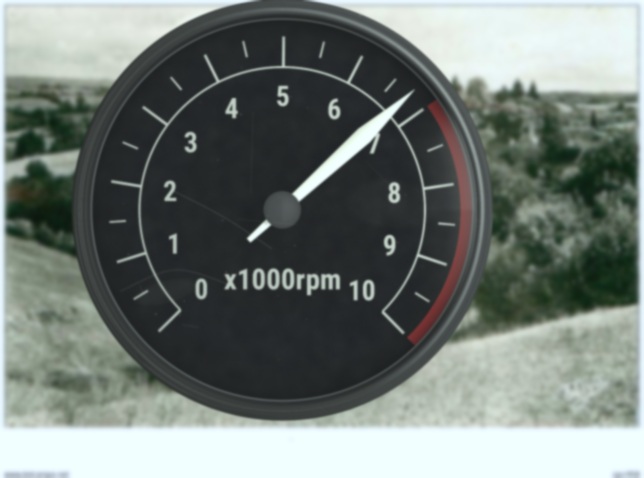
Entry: 6750 rpm
